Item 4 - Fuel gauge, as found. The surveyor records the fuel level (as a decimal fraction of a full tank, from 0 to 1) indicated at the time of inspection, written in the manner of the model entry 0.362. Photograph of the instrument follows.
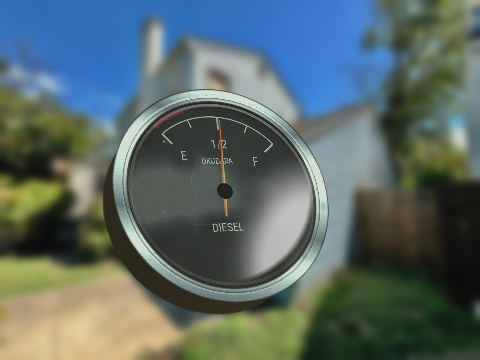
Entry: 0.5
